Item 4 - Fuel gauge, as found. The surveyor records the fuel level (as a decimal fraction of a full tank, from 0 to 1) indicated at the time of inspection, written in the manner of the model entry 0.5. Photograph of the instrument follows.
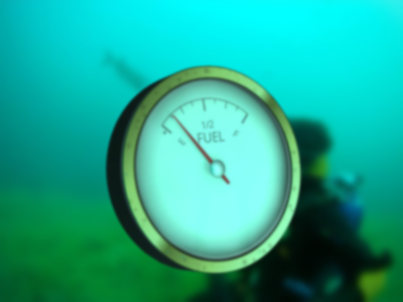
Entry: 0.125
